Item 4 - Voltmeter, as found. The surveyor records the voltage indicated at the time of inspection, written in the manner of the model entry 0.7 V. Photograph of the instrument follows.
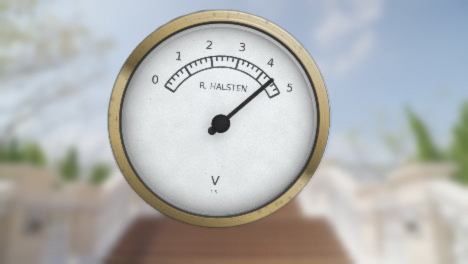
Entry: 4.4 V
